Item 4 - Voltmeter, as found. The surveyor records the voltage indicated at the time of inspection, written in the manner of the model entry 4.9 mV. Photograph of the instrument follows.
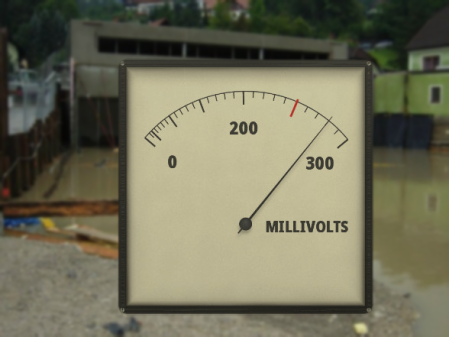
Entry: 280 mV
